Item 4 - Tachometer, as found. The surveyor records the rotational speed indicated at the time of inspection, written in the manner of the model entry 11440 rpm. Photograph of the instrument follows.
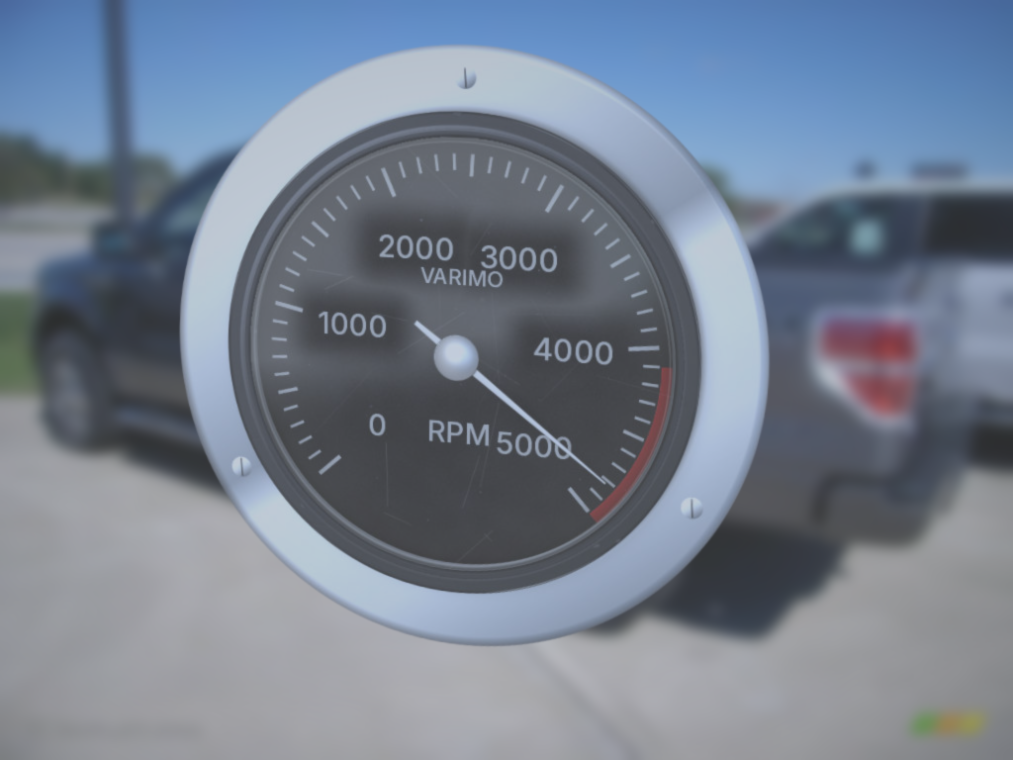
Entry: 4800 rpm
